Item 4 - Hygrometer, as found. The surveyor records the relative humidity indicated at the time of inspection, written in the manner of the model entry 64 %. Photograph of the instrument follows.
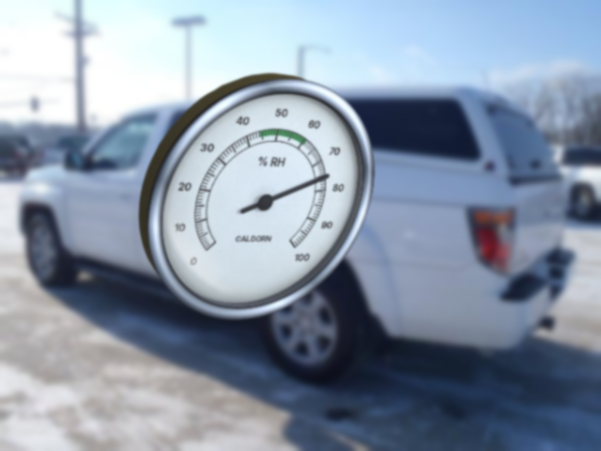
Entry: 75 %
